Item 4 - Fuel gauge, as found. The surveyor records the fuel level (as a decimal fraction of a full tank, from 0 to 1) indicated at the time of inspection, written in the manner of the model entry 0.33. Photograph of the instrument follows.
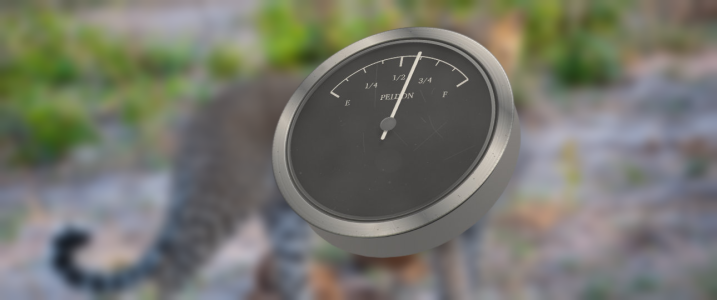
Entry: 0.625
